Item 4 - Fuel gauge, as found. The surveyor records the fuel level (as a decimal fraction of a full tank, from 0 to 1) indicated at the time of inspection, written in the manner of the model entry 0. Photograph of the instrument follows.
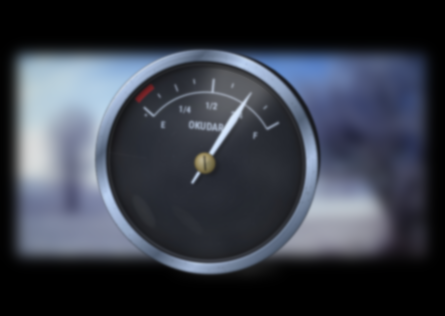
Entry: 0.75
